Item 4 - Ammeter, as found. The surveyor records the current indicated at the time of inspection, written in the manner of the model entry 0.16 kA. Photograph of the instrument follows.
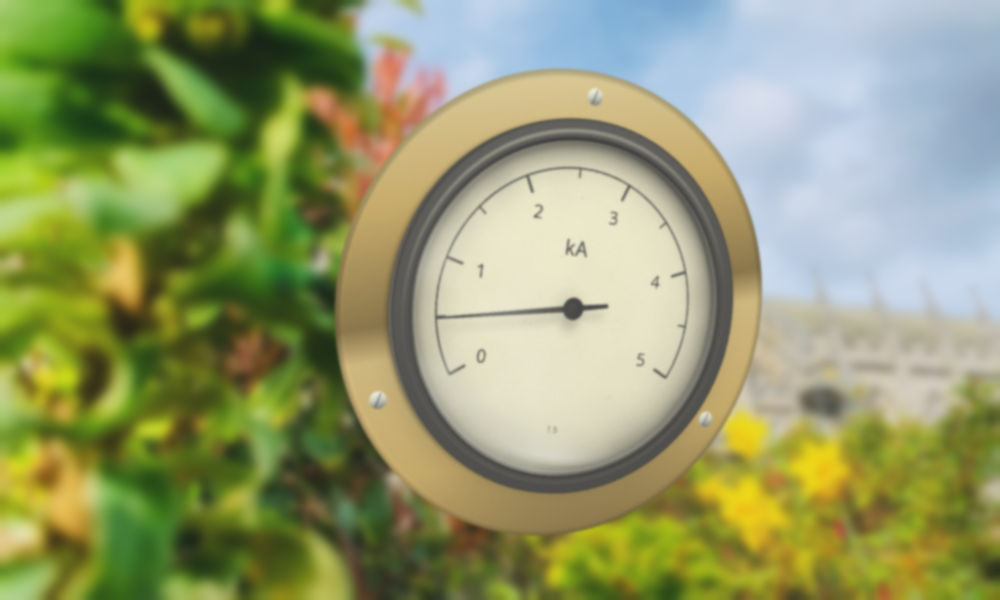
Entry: 0.5 kA
